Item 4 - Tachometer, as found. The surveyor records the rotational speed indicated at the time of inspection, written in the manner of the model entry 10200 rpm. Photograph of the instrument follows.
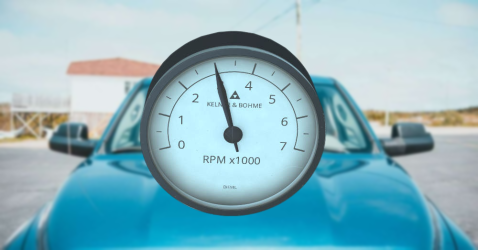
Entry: 3000 rpm
